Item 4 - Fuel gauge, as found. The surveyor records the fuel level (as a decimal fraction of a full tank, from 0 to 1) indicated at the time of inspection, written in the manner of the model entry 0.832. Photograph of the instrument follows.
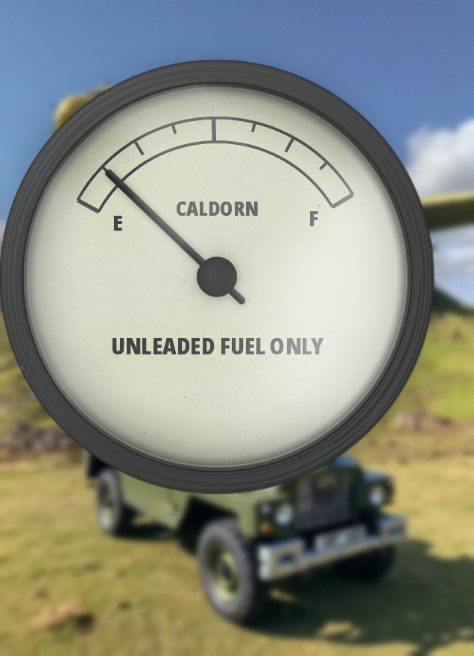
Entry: 0.125
